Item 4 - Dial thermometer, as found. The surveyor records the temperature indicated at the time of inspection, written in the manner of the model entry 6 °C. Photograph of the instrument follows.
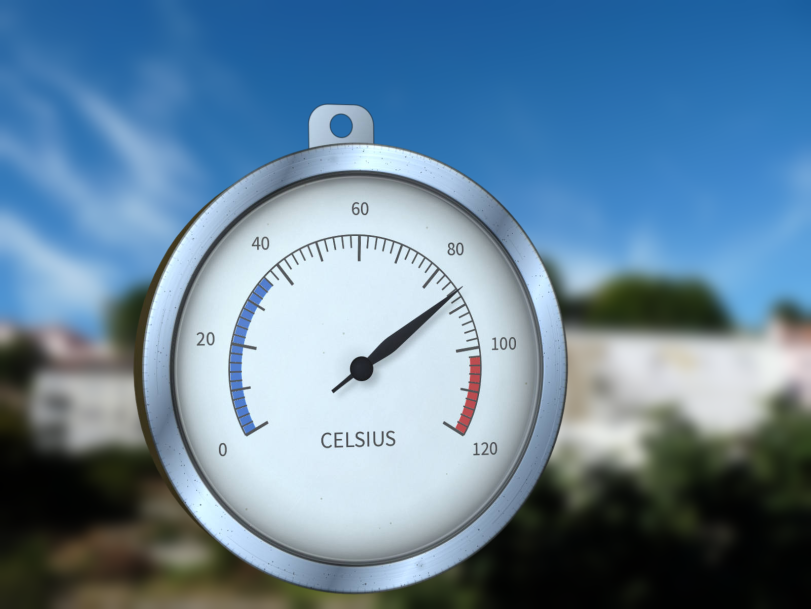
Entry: 86 °C
